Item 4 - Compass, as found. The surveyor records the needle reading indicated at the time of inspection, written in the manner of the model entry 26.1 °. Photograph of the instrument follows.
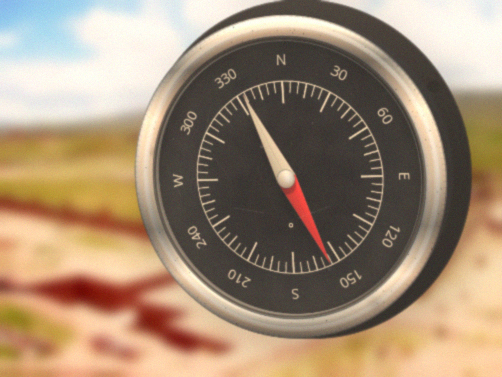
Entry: 155 °
